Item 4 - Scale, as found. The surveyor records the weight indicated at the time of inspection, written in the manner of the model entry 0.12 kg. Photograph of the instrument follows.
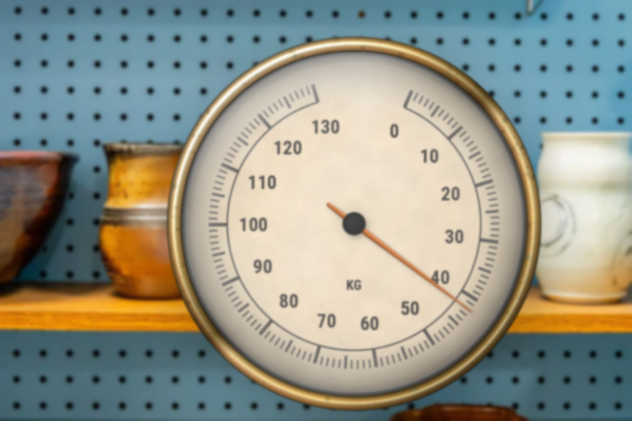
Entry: 42 kg
